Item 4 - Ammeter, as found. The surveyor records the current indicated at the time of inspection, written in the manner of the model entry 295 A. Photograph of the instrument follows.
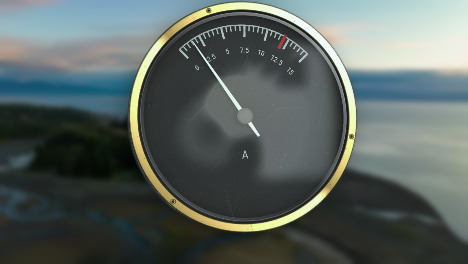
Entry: 1.5 A
